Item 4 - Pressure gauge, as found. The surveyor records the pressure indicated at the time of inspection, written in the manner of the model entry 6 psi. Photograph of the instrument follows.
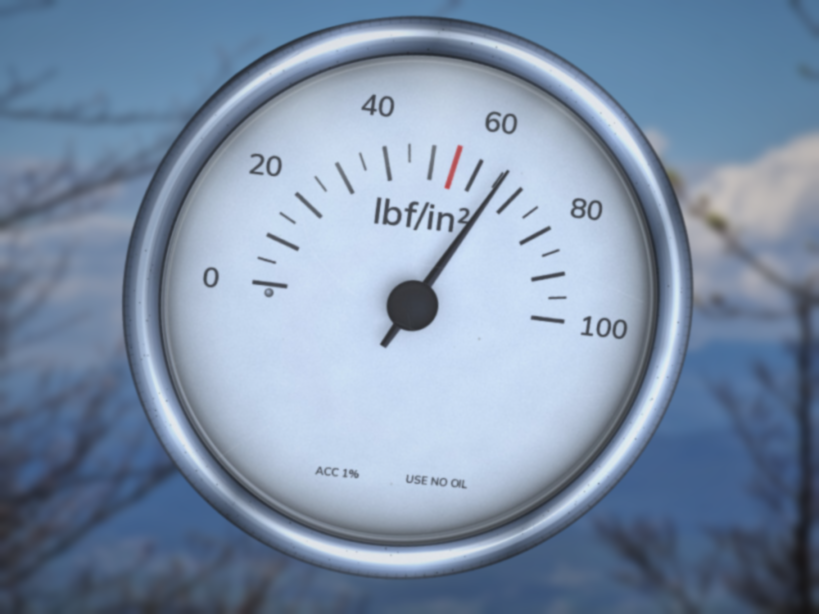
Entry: 65 psi
